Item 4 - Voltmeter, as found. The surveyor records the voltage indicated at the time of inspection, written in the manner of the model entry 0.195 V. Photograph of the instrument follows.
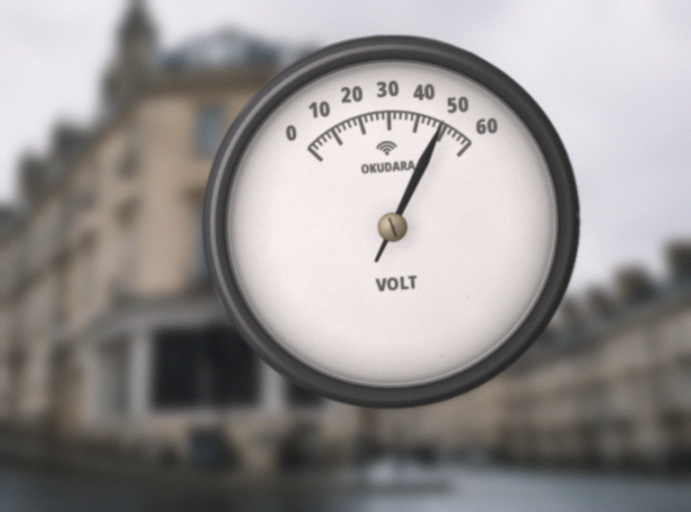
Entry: 48 V
